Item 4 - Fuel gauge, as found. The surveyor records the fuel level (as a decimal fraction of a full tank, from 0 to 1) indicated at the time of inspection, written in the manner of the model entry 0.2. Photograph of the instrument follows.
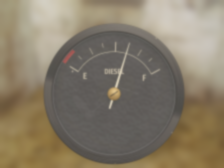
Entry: 0.625
